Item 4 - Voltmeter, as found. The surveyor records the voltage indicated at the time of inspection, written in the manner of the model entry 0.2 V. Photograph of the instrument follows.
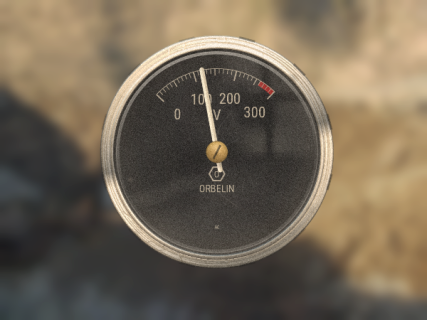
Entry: 120 V
